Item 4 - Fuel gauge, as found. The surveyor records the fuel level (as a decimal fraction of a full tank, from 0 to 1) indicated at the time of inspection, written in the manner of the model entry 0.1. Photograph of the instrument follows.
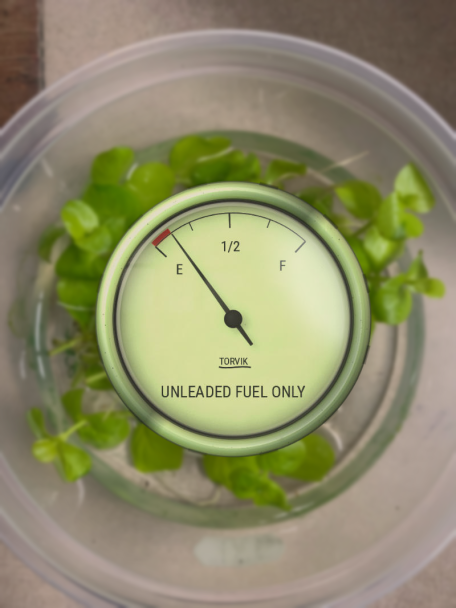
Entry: 0.125
